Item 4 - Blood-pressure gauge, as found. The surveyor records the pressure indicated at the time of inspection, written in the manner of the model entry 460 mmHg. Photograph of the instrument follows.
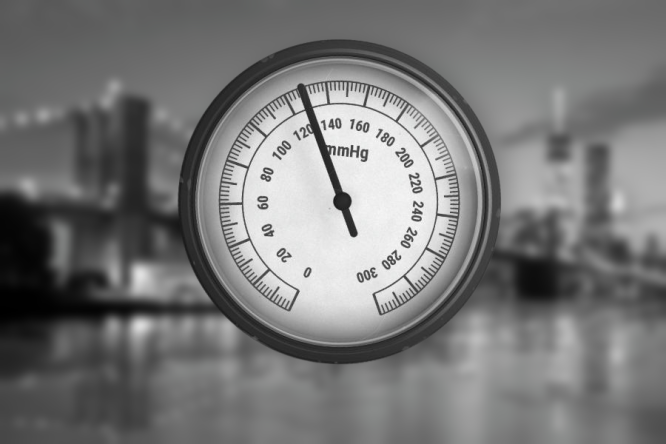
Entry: 128 mmHg
